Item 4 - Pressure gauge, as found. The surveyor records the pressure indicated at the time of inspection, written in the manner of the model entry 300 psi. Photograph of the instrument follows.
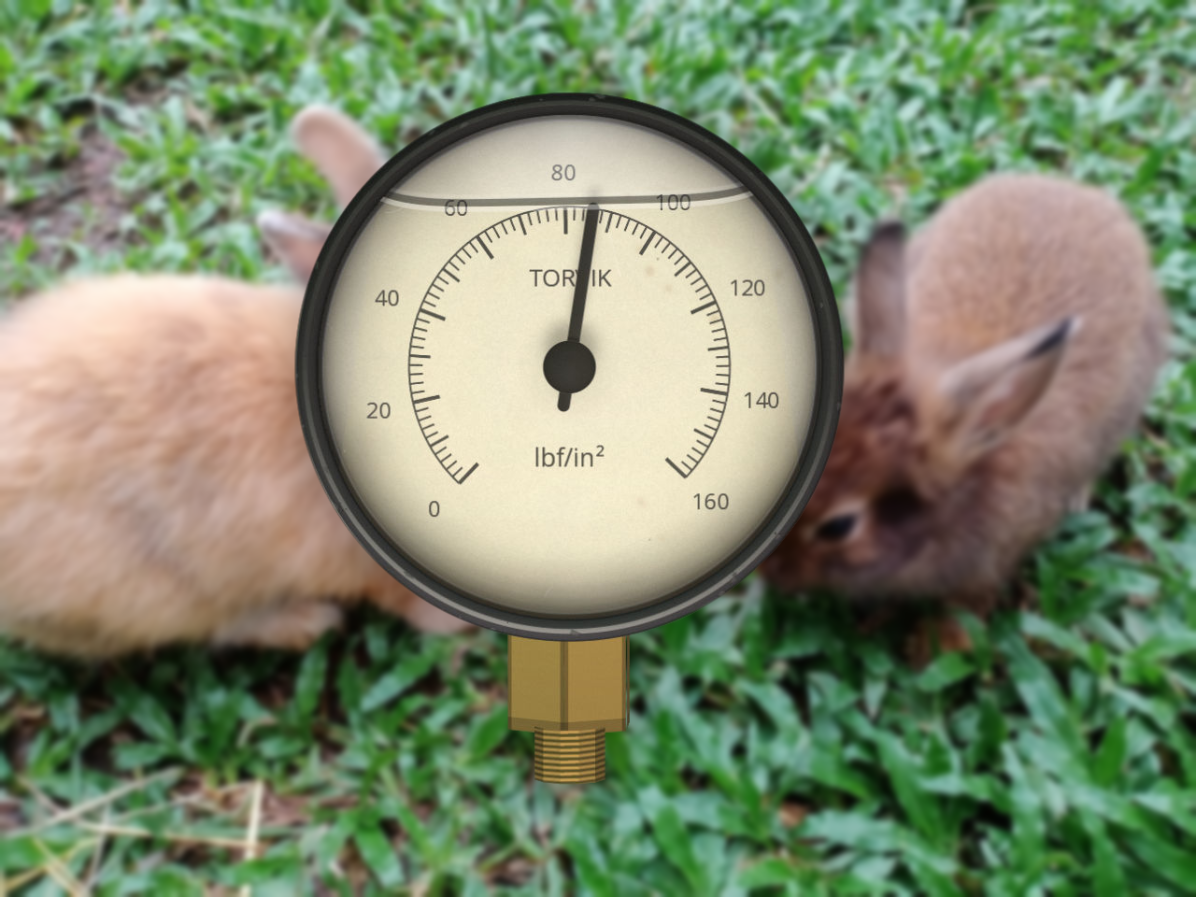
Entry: 86 psi
